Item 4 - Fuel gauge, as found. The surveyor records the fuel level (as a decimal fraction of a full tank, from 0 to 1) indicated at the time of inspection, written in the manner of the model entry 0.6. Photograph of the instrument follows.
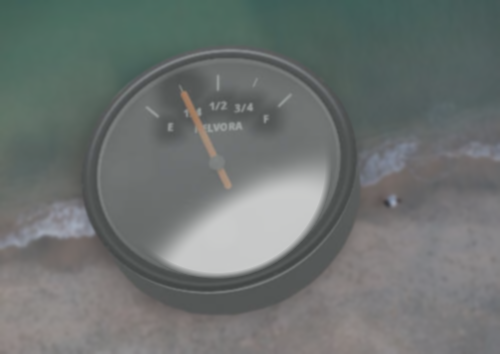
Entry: 0.25
